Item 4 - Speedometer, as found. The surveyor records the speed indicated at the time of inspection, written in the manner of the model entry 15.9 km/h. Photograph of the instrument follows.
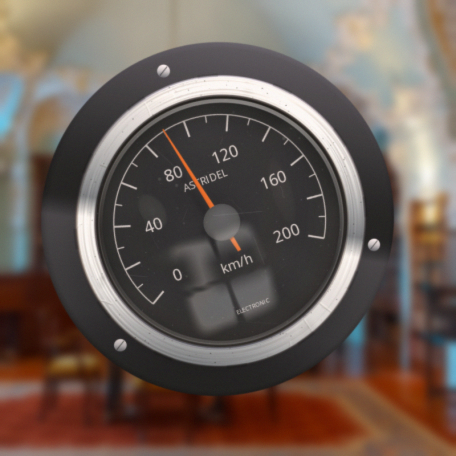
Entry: 90 km/h
